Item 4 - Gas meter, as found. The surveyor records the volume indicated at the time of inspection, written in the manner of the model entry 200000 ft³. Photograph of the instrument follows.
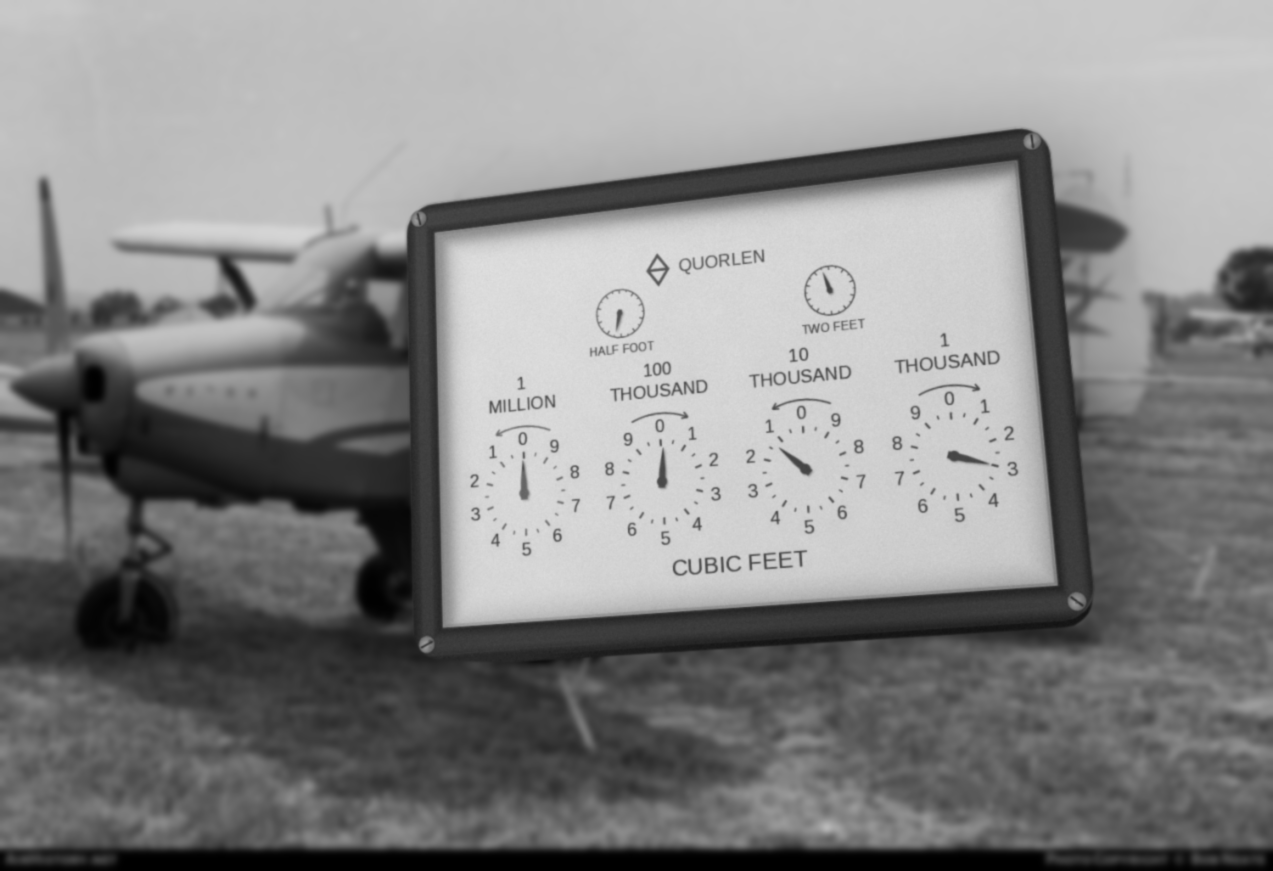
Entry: 1300 ft³
